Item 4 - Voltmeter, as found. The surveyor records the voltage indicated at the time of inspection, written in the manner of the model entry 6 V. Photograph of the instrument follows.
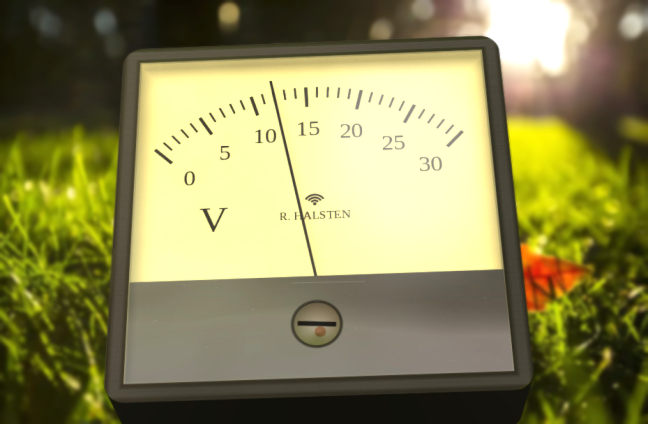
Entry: 12 V
